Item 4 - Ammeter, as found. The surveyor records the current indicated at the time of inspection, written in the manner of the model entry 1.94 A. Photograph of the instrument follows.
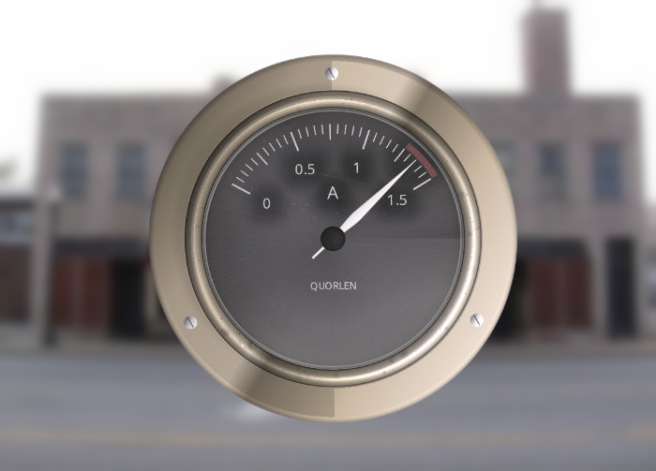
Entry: 1.35 A
